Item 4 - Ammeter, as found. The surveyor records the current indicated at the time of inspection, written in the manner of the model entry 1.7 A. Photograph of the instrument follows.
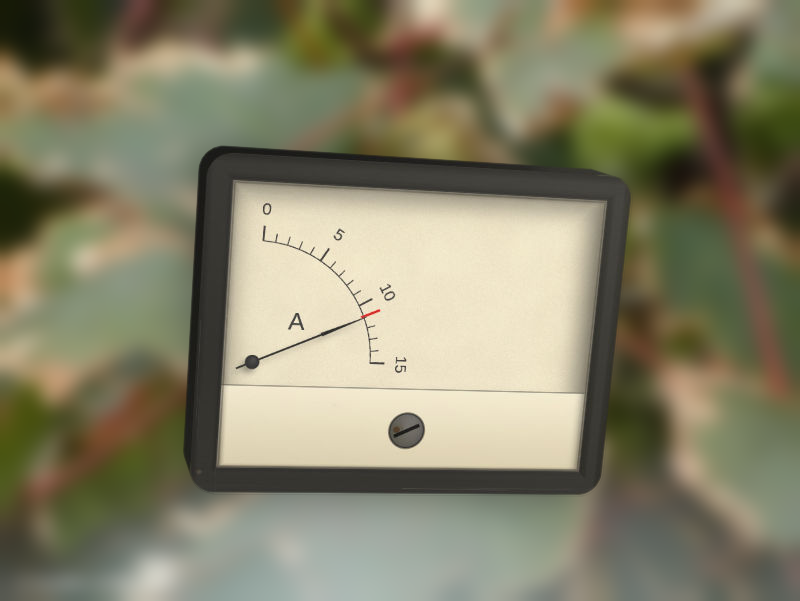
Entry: 11 A
